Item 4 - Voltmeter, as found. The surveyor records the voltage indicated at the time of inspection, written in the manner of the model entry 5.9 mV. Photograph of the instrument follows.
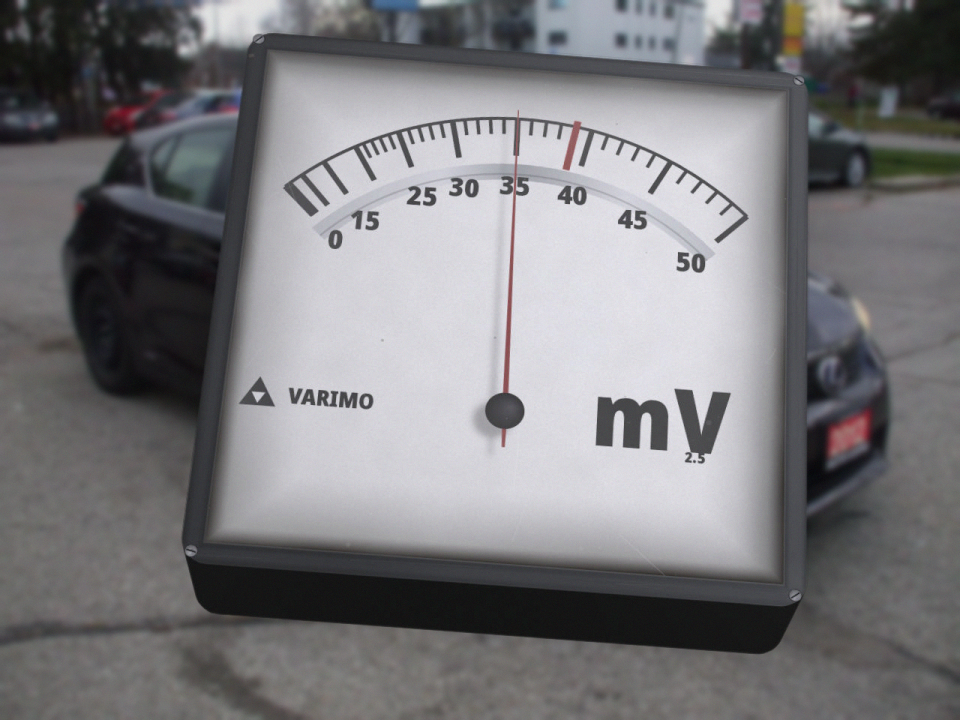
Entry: 35 mV
